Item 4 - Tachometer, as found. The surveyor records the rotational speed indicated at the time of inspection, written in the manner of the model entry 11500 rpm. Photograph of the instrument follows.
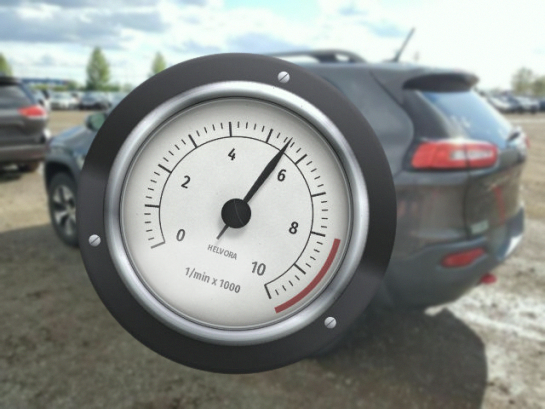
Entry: 5500 rpm
